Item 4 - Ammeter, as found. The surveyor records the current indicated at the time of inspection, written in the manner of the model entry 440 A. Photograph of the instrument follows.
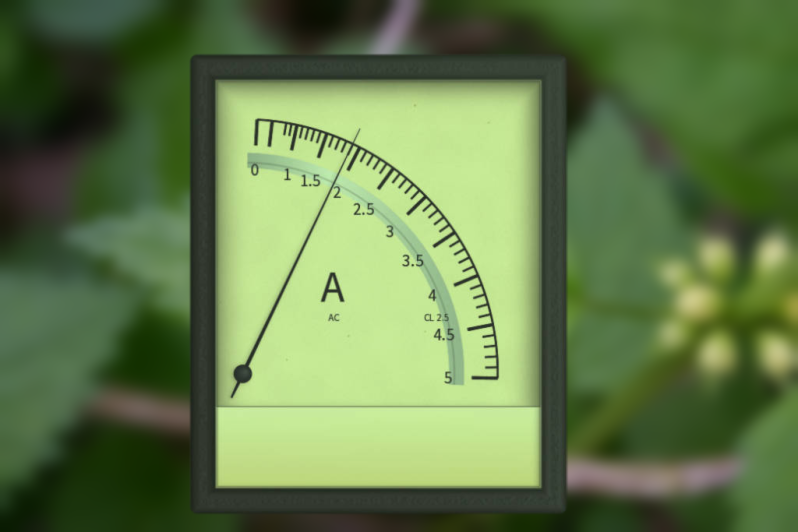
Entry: 1.9 A
